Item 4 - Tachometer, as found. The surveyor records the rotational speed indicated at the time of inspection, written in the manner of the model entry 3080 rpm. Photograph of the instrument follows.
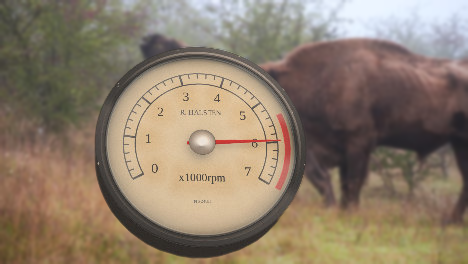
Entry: 6000 rpm
